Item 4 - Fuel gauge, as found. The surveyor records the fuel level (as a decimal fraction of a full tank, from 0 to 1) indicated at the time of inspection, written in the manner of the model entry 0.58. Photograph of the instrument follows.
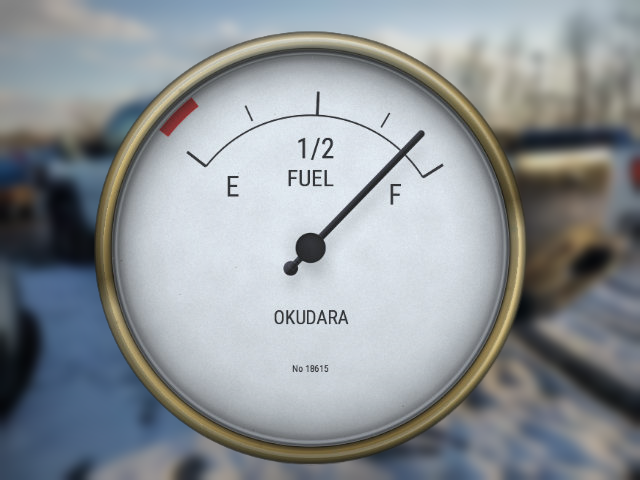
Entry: 0.875
